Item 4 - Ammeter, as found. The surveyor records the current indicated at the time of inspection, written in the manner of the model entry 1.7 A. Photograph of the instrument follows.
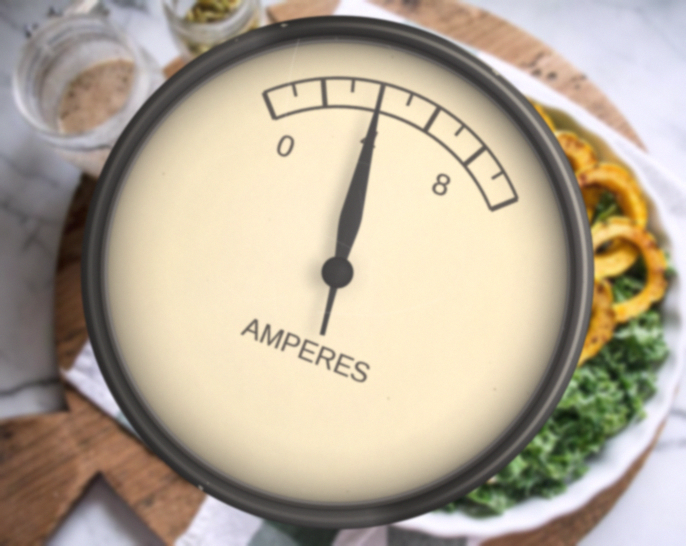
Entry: 4 A
